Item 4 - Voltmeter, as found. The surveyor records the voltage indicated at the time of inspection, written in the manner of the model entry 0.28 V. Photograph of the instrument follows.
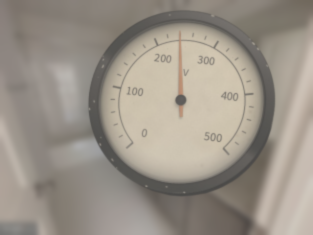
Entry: 240 V
